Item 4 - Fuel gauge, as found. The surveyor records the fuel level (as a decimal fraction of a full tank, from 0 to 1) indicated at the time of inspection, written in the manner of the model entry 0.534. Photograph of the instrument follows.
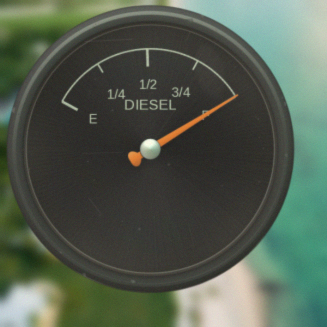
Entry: 1
